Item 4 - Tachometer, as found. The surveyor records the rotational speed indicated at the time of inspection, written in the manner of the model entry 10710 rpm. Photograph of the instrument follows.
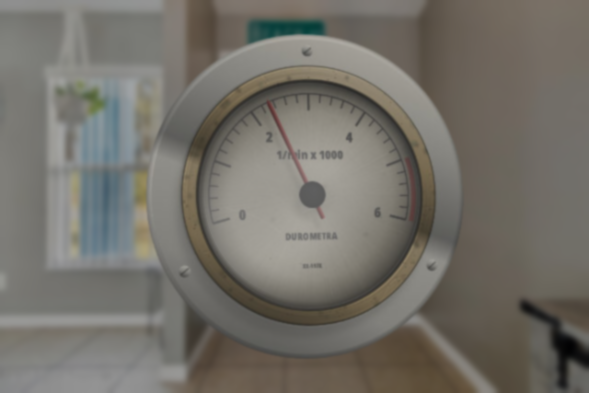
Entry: 2300 rpm
